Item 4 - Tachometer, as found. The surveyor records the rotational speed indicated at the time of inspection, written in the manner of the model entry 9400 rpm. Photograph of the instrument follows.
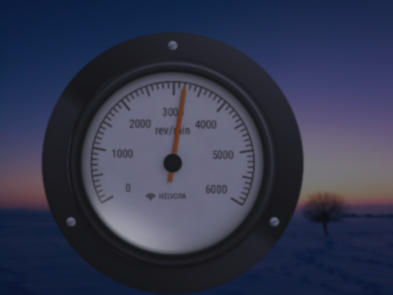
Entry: 3200 rpm
